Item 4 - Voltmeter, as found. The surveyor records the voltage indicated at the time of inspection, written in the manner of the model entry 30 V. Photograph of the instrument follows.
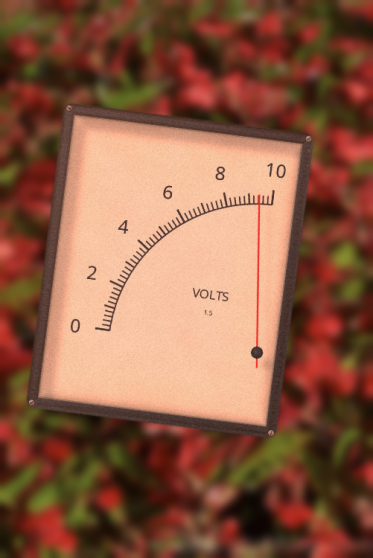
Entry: 9.4 V
